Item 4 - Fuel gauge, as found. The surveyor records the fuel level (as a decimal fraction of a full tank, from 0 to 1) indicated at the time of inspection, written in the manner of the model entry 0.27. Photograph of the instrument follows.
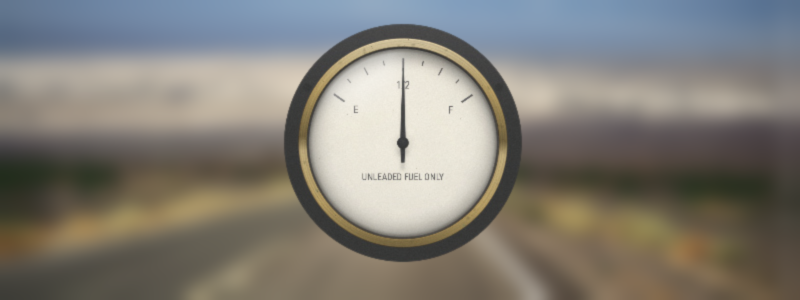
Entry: 0.5
